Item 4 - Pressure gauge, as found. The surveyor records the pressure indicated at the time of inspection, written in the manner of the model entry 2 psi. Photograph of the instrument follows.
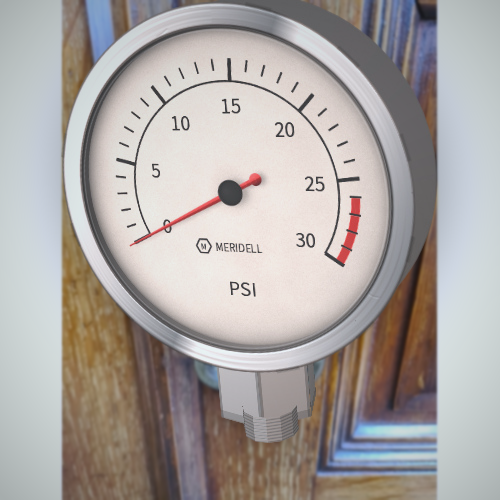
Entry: 0 psi
